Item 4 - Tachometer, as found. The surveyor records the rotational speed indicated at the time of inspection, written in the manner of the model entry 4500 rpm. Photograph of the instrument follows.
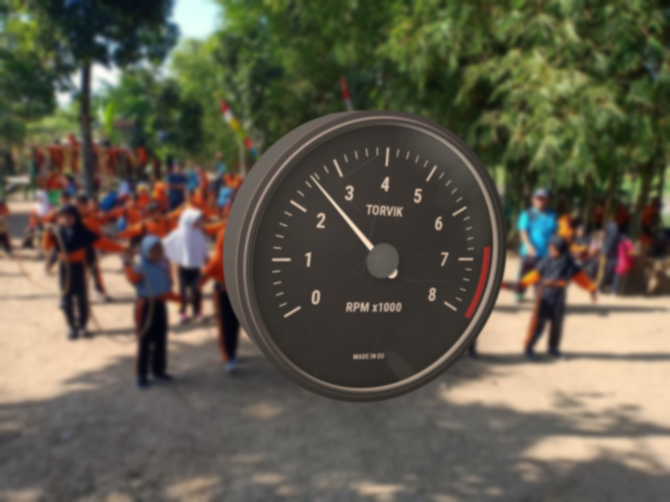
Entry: 2500 rpm
